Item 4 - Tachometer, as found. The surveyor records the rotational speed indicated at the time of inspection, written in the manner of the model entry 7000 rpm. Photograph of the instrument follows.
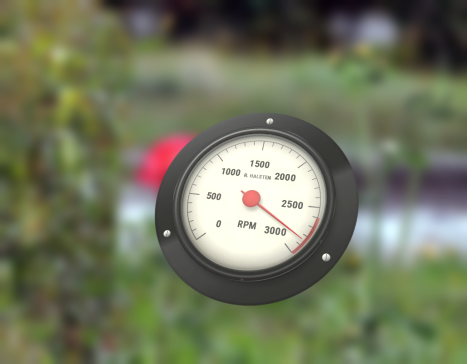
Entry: 2850 rpm
